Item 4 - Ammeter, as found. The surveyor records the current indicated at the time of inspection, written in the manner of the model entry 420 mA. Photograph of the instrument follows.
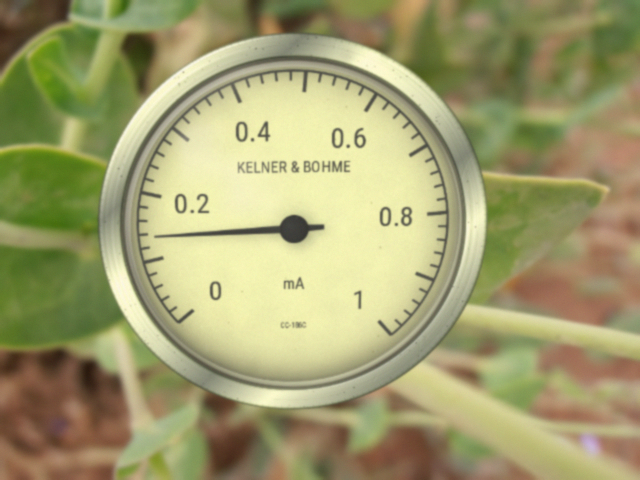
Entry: 0.14 mA
